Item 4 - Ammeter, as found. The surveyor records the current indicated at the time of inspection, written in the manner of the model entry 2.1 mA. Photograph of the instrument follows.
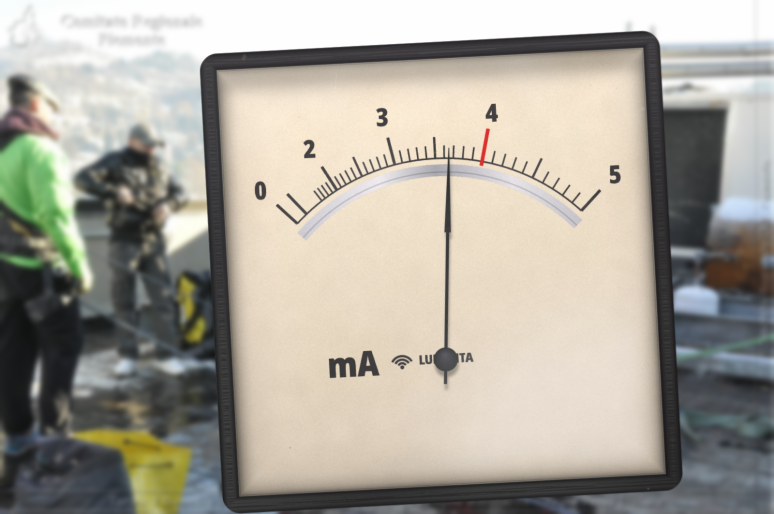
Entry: 3.65 mA
